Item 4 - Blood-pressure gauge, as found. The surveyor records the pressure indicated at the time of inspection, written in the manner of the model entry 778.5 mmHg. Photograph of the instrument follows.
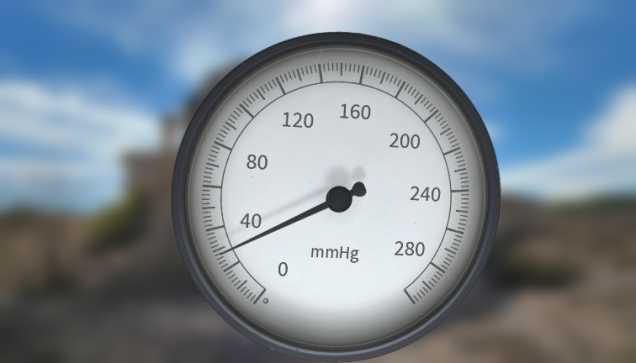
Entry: 28 mmHg
